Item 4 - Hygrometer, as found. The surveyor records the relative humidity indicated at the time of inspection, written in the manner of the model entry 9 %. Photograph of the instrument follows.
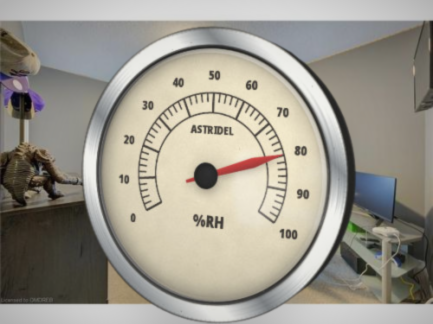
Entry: 80 %
